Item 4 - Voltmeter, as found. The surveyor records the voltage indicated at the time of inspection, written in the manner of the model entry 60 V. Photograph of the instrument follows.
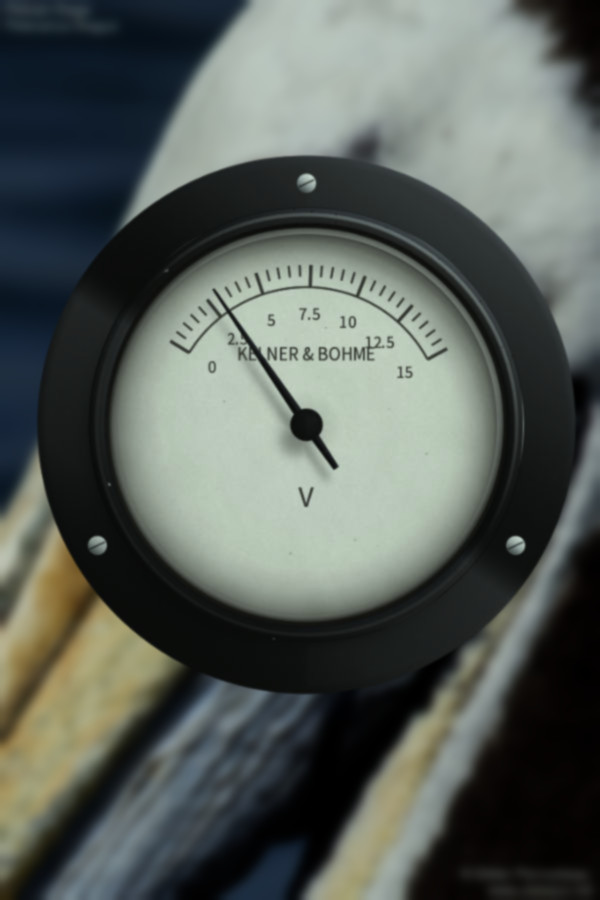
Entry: 3 V
